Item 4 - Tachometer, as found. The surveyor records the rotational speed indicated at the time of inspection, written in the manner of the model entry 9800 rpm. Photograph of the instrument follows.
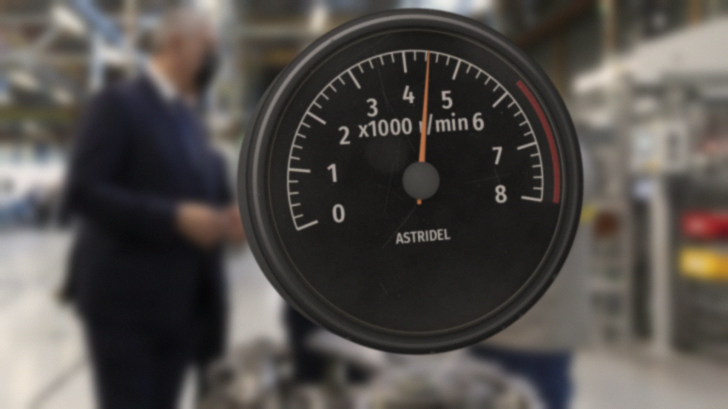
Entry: 4400 rpm
